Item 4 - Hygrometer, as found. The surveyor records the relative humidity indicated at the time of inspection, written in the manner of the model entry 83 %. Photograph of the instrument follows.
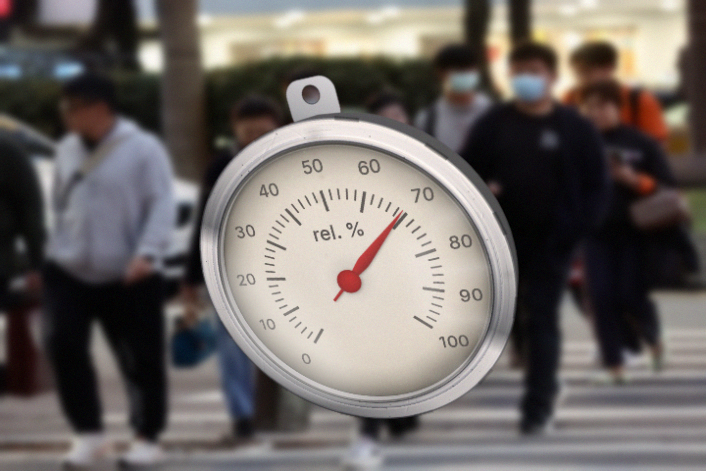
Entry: 69 %
